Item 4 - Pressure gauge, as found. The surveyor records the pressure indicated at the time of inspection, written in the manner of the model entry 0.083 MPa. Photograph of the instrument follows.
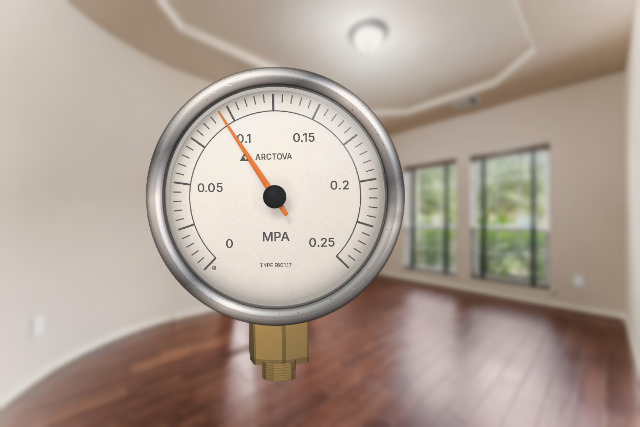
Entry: 0.095 MPa
